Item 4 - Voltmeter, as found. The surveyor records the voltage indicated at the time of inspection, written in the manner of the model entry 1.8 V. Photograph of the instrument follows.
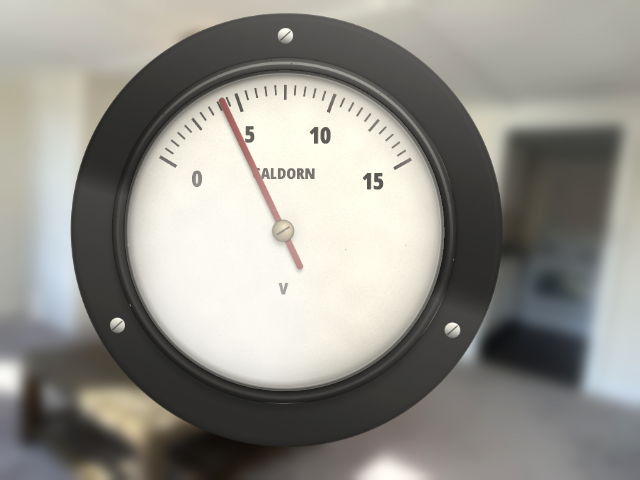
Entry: 4.25 V
